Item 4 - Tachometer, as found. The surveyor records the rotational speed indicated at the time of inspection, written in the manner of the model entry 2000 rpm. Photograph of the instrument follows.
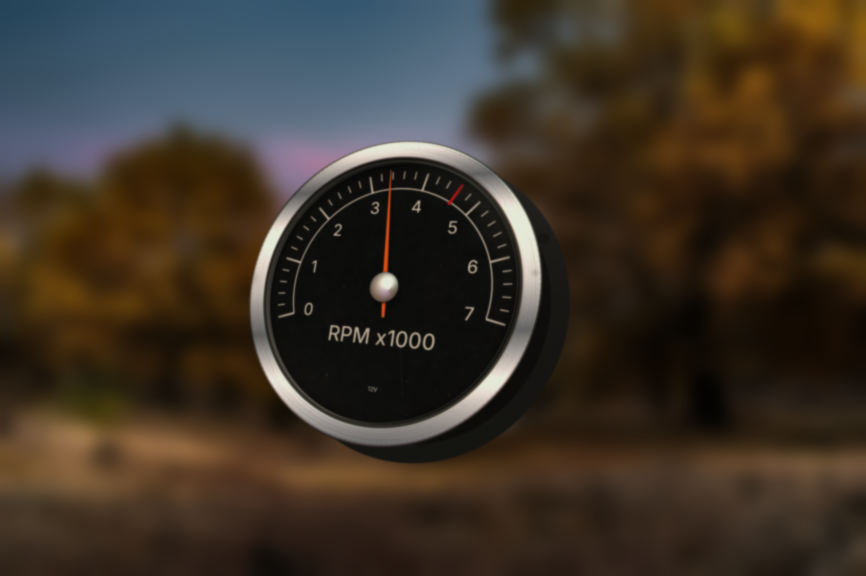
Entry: 3400 rpm
